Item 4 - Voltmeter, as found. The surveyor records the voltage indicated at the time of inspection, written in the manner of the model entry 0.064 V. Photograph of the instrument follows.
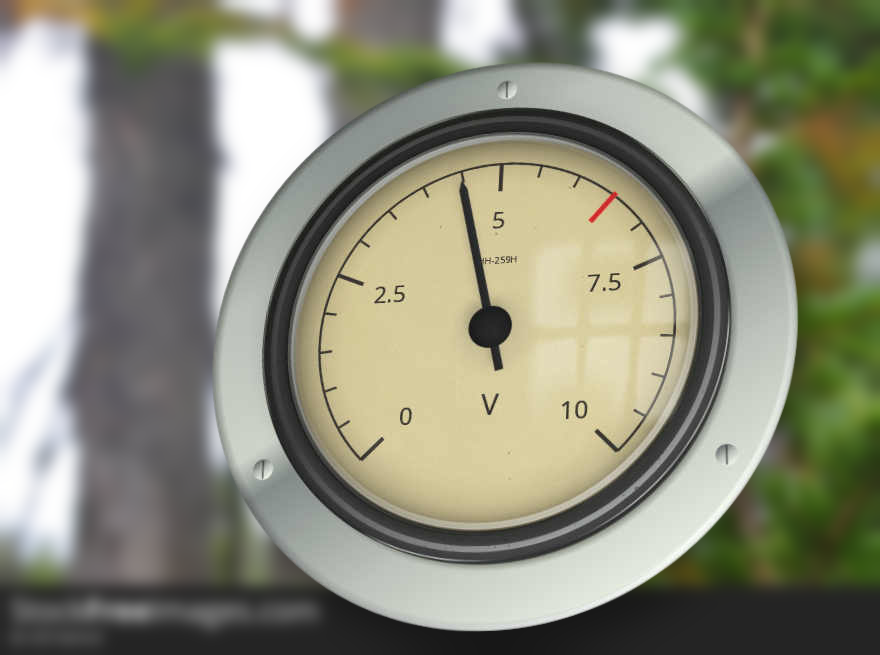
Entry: 4.5 V
